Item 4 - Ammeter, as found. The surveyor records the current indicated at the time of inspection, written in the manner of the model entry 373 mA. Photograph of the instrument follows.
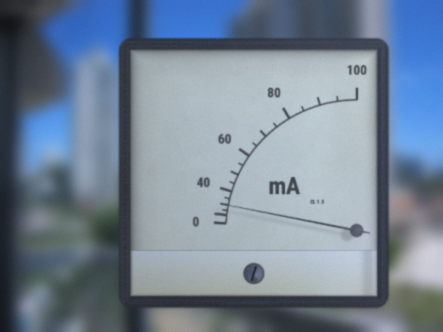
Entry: 30 mA
